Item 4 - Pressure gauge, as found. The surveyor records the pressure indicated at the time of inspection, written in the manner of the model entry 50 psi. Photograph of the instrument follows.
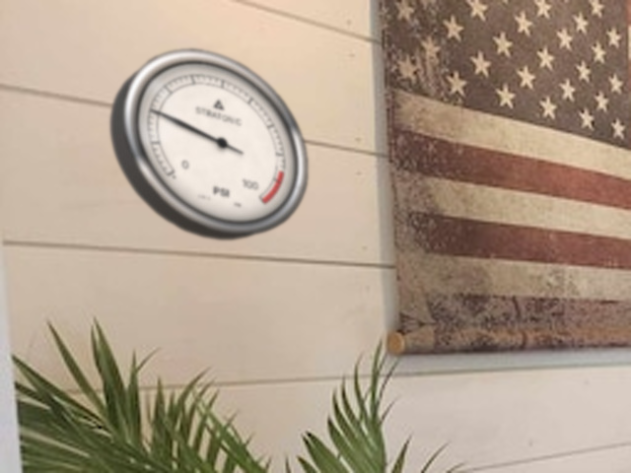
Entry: 20 psi
